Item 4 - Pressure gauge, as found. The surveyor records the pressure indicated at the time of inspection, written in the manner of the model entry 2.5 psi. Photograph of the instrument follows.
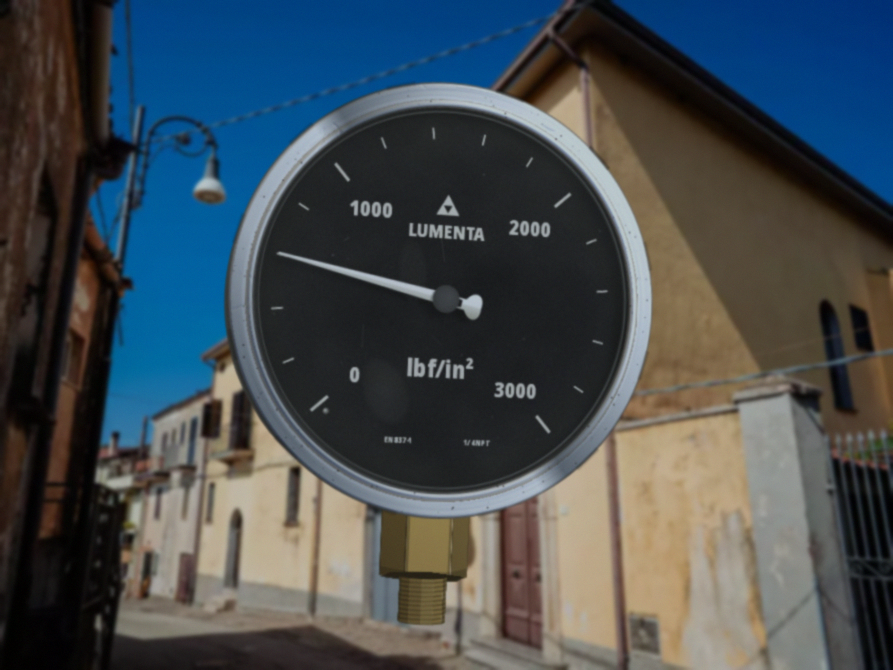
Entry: 600 psi
